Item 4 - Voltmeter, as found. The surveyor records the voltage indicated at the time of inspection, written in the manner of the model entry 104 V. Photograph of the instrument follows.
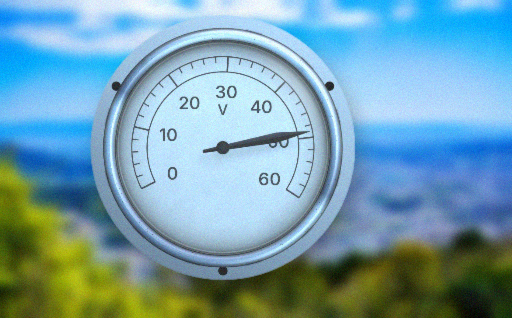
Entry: 49 V
